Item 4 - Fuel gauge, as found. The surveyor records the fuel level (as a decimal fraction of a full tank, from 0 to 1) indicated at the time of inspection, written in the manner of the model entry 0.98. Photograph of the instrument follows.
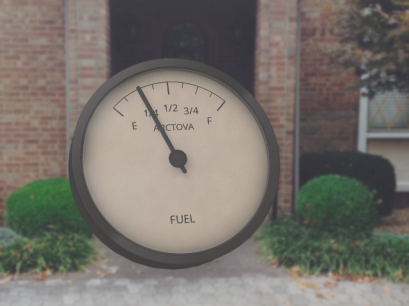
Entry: 0.25
